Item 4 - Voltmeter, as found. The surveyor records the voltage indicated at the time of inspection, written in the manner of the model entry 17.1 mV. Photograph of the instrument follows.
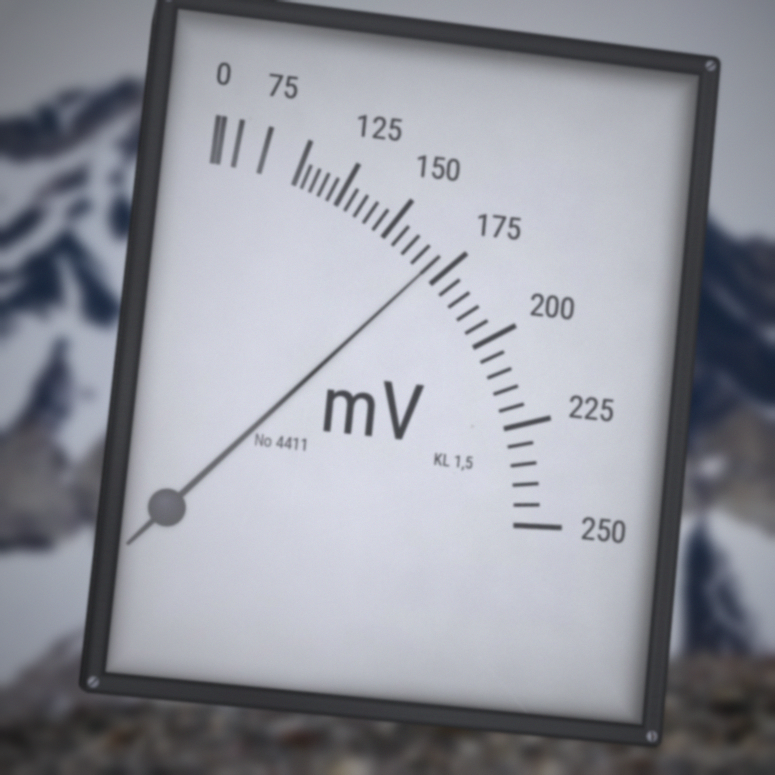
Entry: 170 mV
